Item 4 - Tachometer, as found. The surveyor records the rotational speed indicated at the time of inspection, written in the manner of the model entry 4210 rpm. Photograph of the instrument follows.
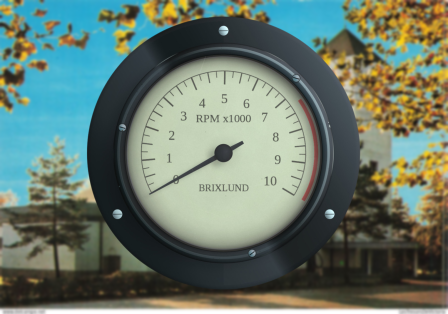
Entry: 0 rpm
